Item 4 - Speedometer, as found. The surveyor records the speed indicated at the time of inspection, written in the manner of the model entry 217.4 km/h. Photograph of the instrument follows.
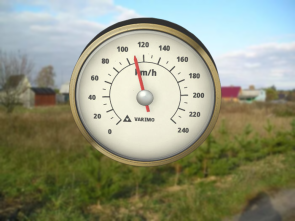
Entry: 110 km/h
